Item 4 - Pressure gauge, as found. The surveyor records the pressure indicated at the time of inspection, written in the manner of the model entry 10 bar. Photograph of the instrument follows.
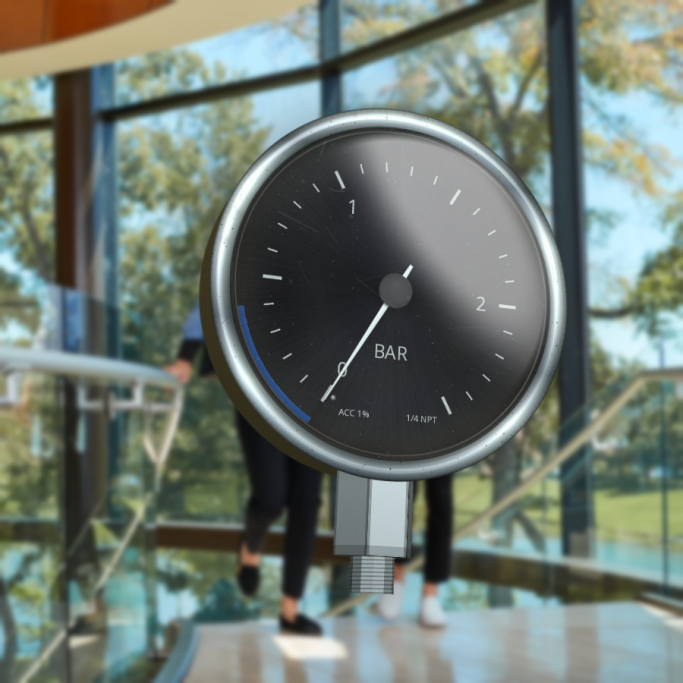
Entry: 0 bar
